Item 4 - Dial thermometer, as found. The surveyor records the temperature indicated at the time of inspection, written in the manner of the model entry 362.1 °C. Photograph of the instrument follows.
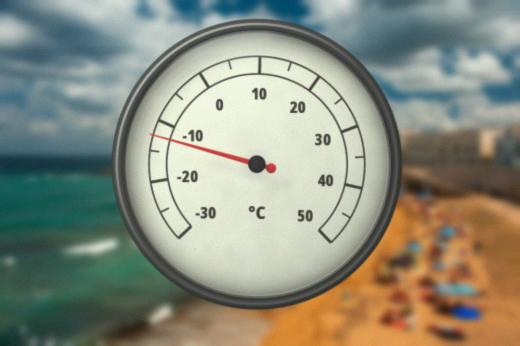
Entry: -12.5 °C
